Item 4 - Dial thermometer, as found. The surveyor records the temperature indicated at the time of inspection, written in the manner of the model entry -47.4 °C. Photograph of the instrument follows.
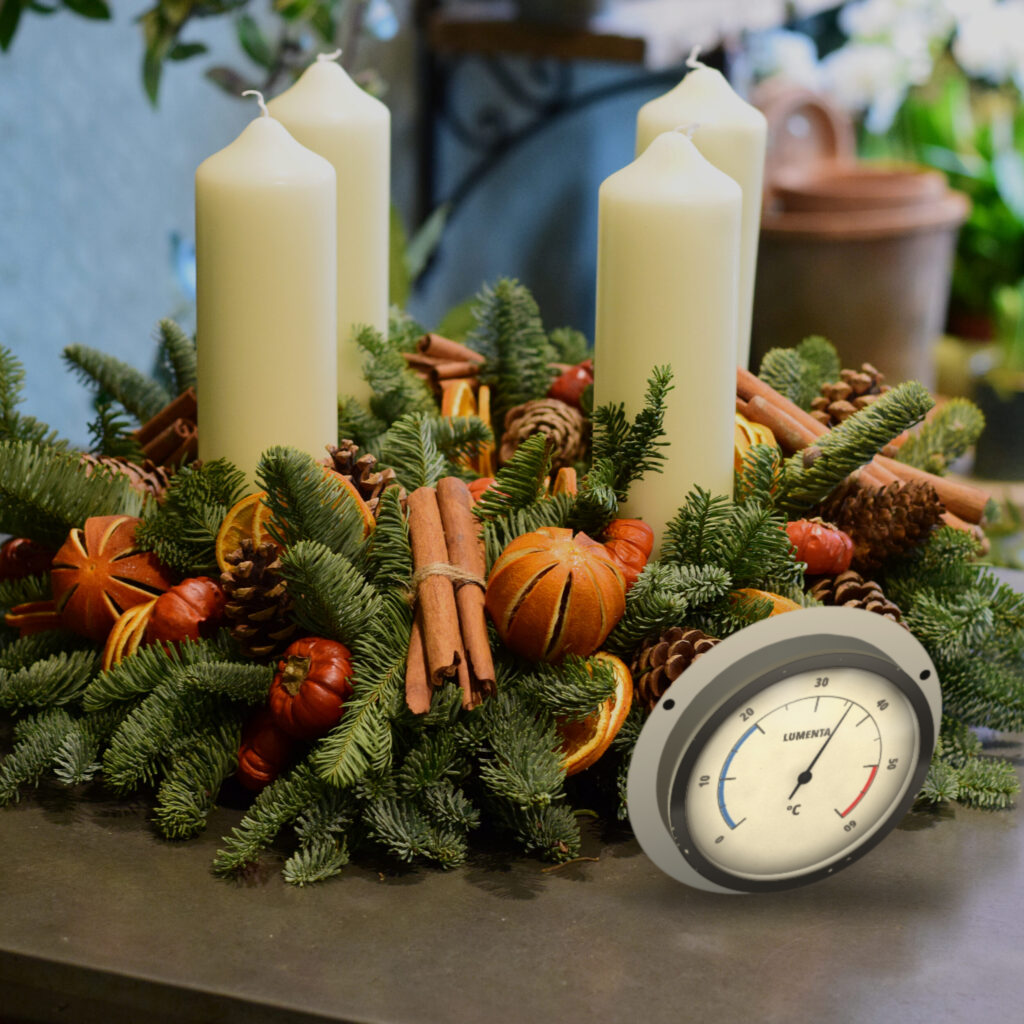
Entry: 35 °C
